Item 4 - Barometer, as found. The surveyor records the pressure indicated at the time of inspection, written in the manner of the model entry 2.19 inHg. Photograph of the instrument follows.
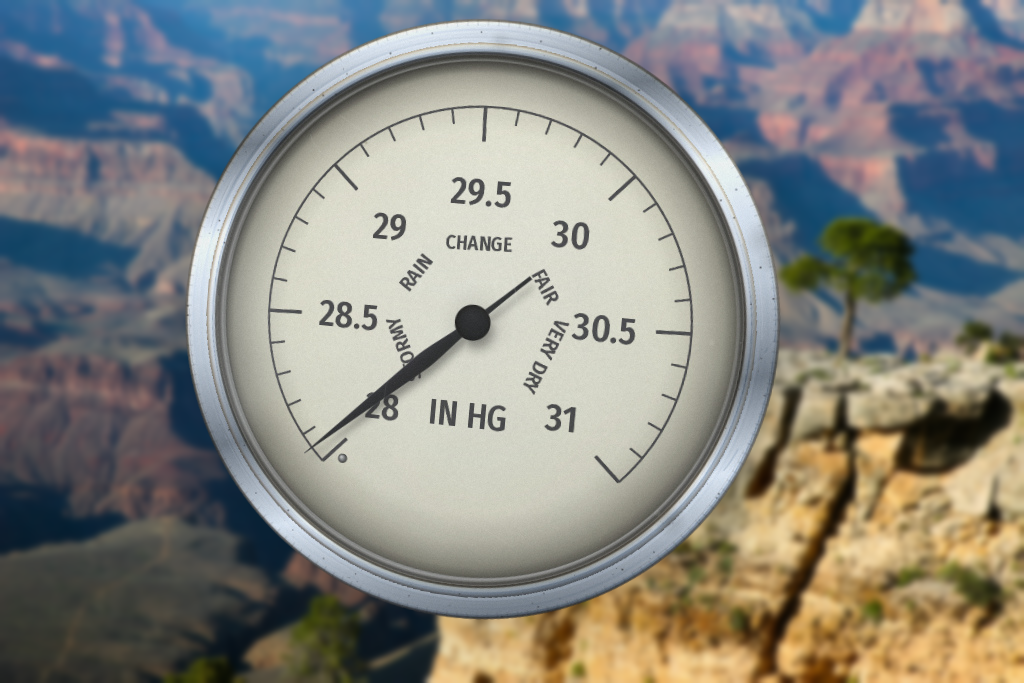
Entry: 28.05 inHg
